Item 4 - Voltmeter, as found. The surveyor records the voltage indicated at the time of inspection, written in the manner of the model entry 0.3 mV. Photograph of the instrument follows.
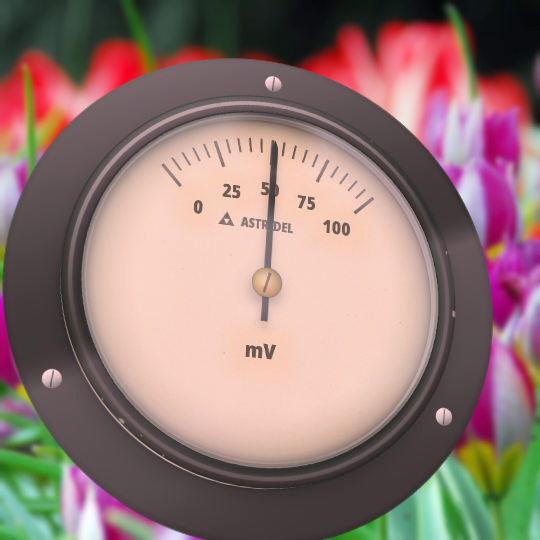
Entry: 50 mV
